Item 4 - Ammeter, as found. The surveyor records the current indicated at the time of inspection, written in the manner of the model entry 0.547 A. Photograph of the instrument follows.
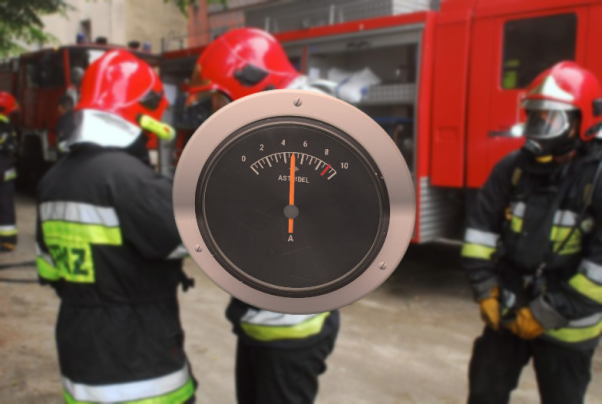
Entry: 5 A
